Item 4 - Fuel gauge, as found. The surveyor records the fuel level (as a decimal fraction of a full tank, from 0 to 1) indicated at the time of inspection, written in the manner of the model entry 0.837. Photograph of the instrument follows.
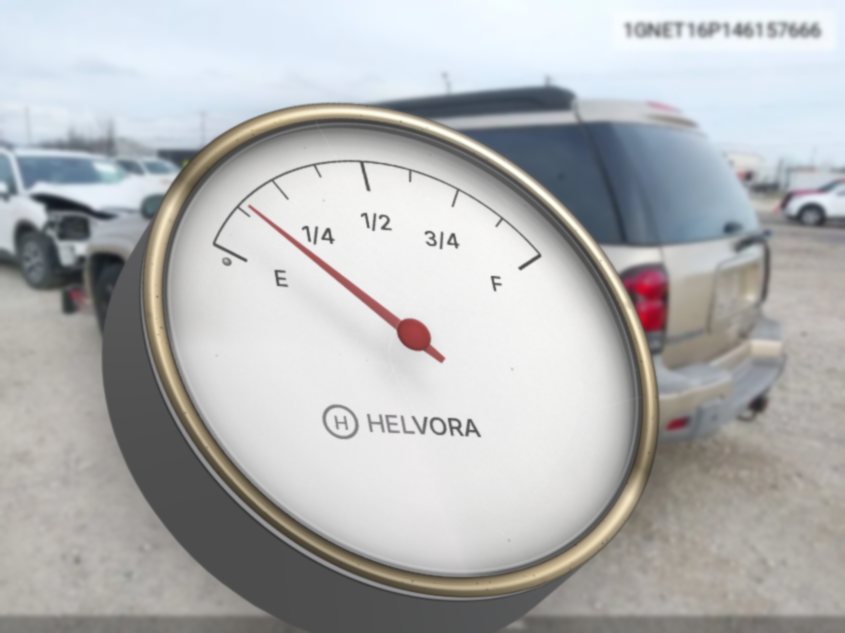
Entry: 0.125
